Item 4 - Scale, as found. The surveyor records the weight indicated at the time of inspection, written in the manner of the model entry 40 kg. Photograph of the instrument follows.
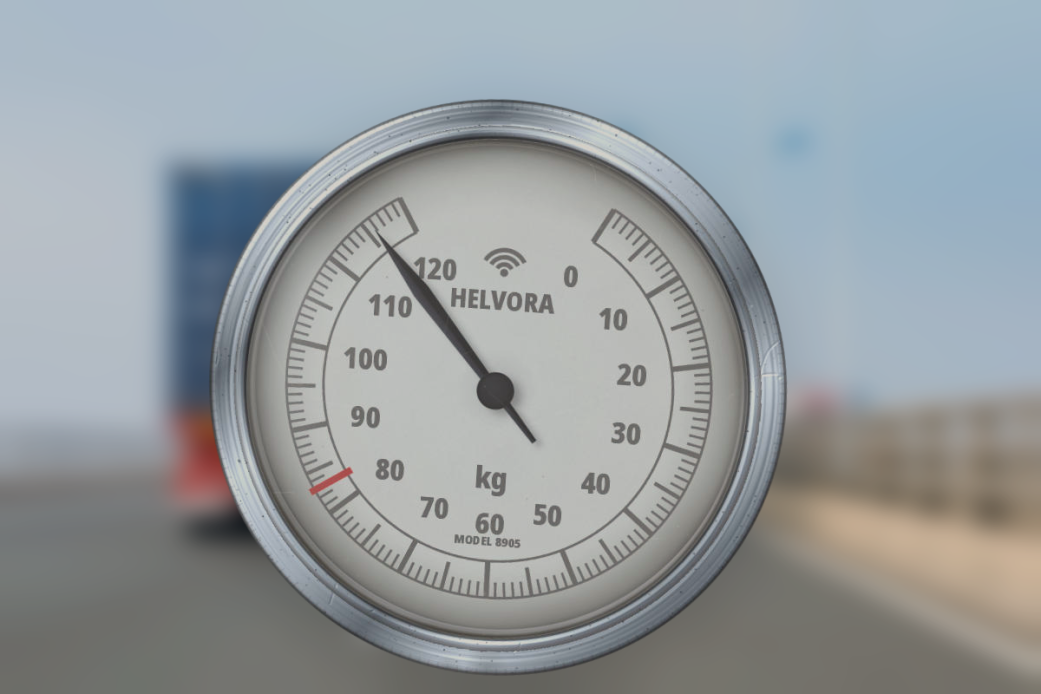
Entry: 116 kg
